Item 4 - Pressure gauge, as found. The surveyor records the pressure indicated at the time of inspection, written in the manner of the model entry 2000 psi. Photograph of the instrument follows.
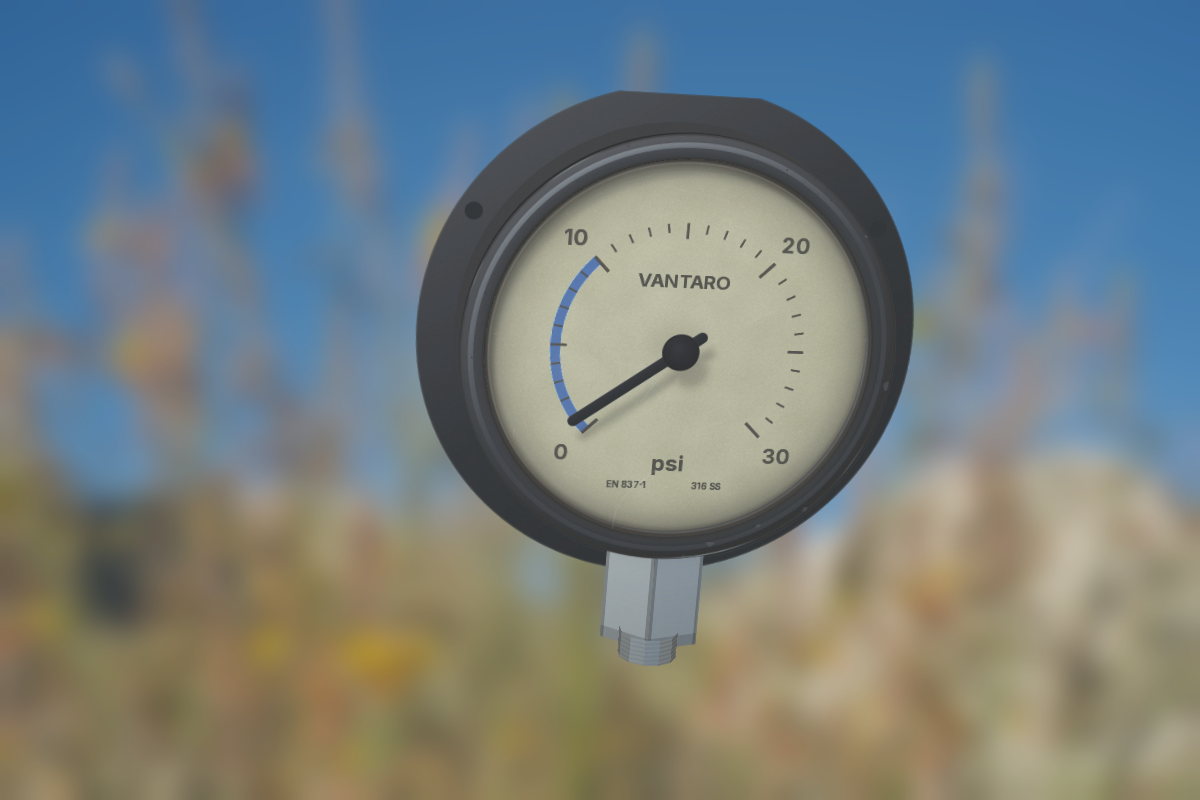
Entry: 1 psi
